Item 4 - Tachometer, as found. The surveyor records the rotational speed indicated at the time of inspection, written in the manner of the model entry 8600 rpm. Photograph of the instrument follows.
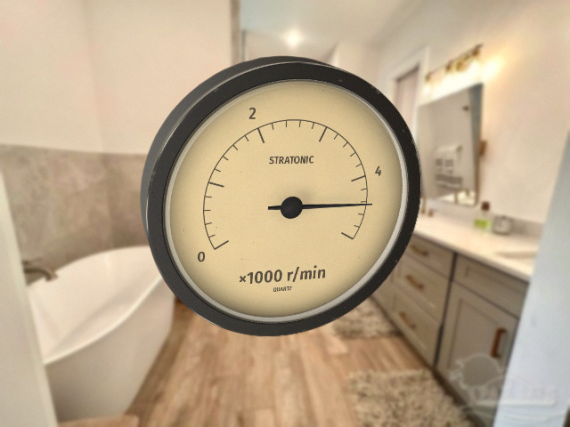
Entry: 4400 rpm
